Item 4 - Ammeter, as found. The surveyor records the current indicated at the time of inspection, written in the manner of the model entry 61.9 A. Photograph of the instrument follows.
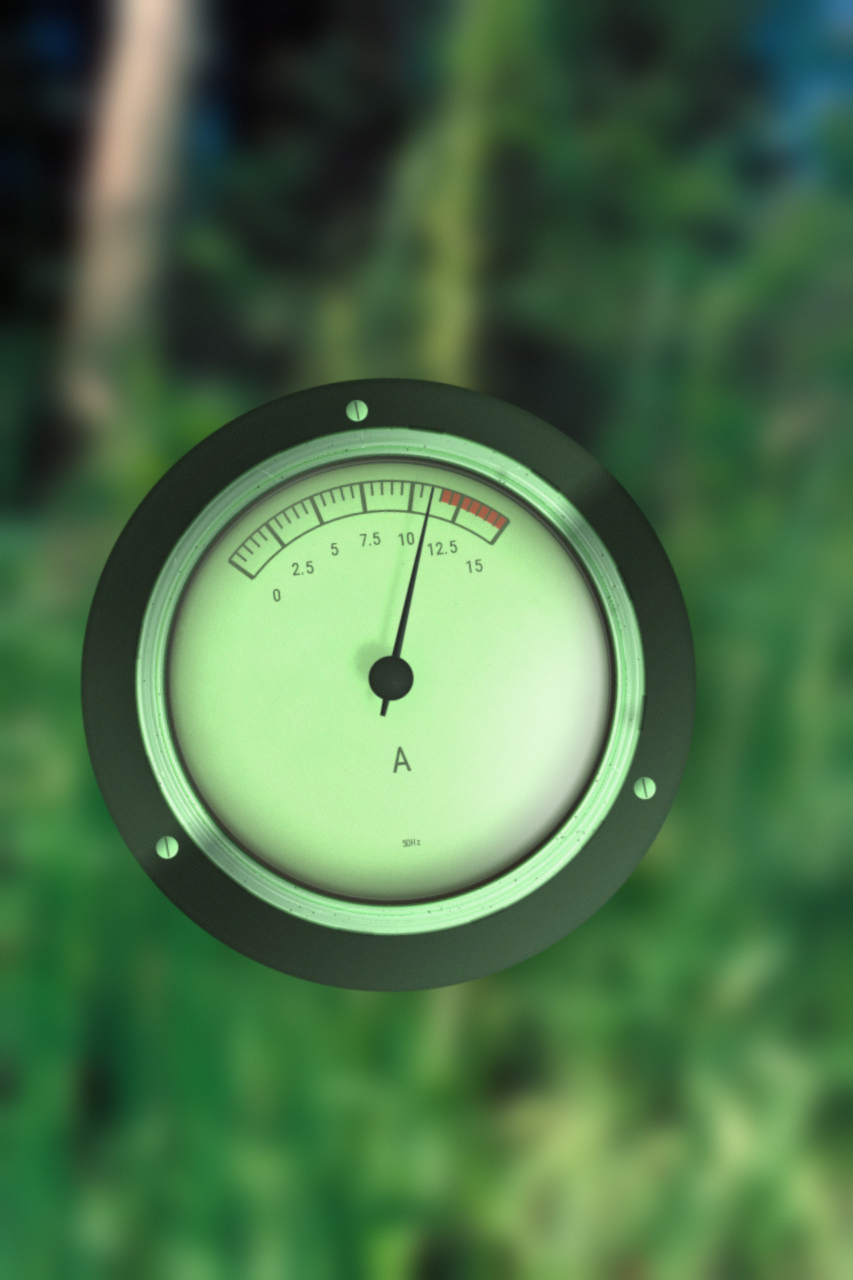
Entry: 11 A
